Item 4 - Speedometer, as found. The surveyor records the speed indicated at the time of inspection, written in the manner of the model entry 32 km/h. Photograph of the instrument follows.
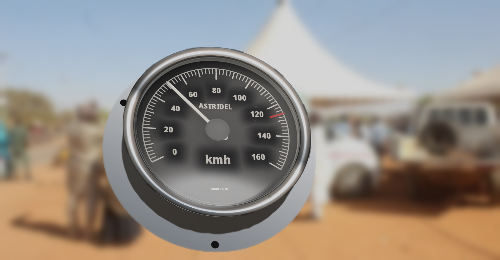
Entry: 50 km/h
